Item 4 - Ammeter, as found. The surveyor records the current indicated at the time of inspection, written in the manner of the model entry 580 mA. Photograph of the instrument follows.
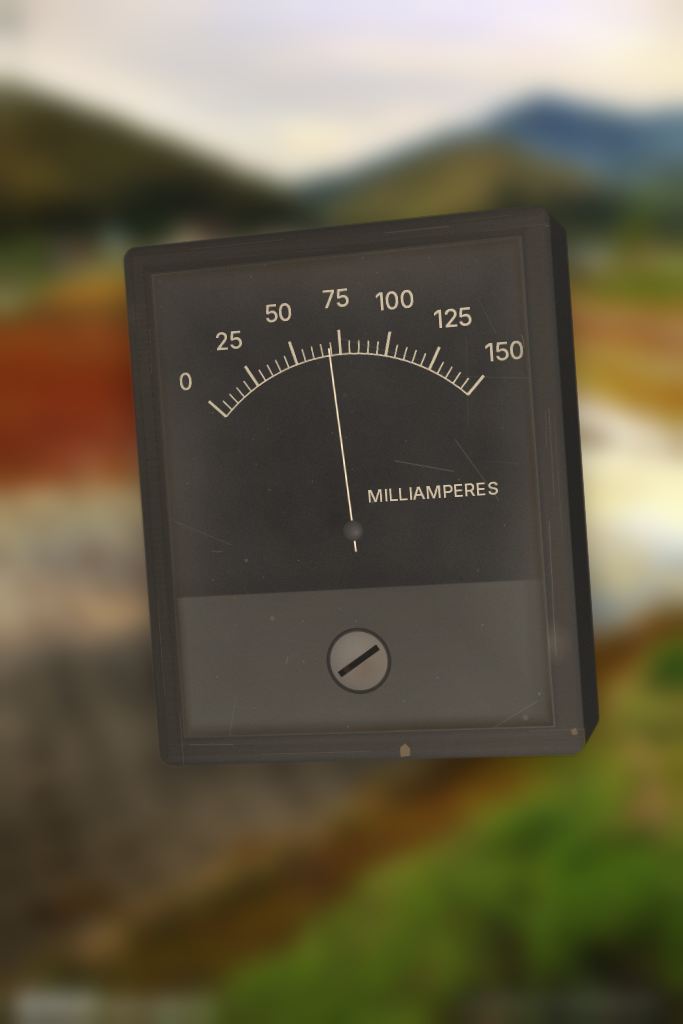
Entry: 70 mA
